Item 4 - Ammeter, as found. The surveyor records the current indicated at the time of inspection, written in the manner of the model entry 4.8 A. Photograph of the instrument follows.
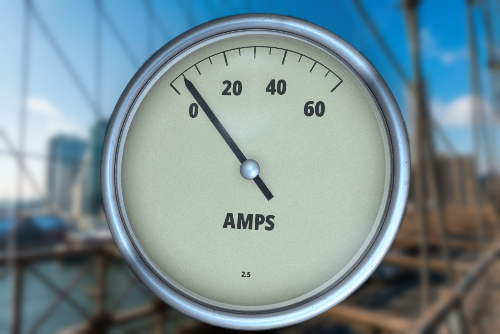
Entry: 5 A
